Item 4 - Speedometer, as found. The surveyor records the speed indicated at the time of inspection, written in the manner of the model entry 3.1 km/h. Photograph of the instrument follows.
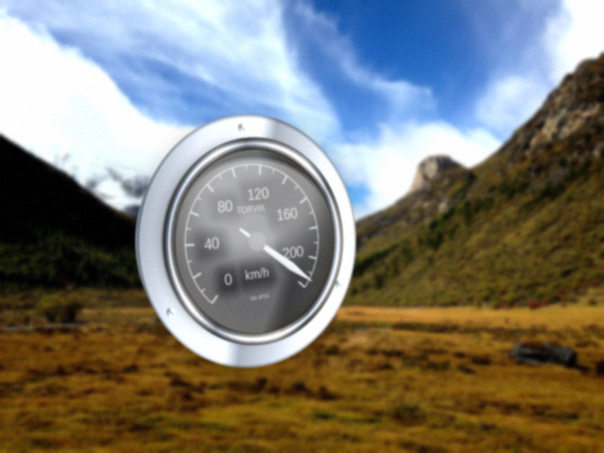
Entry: 215 km/h
